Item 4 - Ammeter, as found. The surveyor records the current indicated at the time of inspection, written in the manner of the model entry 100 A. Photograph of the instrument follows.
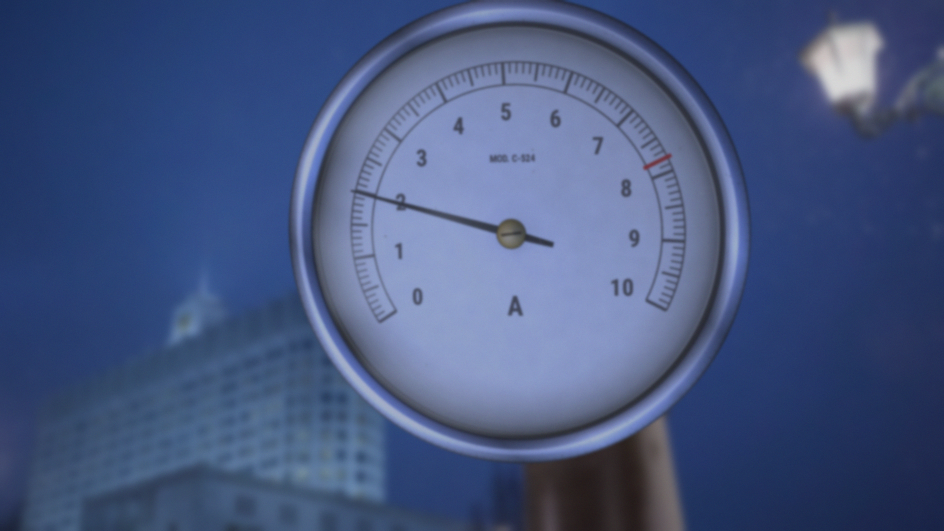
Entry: 2 A
